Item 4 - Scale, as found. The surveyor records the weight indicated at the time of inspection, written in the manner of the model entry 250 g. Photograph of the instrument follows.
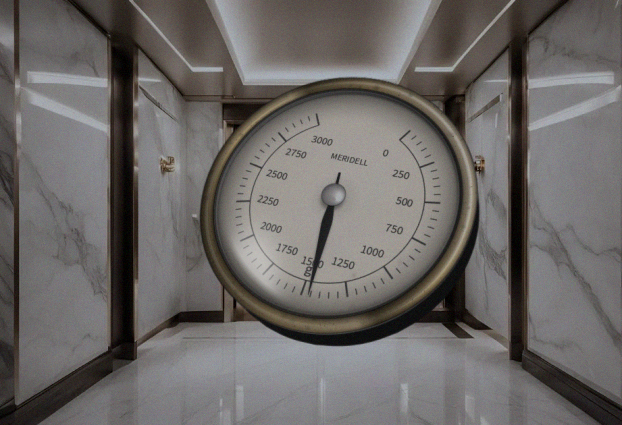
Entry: 1450 g
